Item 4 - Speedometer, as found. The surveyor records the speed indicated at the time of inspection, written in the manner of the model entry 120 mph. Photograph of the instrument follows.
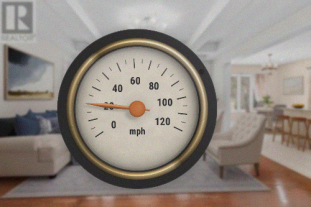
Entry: 20 mph
